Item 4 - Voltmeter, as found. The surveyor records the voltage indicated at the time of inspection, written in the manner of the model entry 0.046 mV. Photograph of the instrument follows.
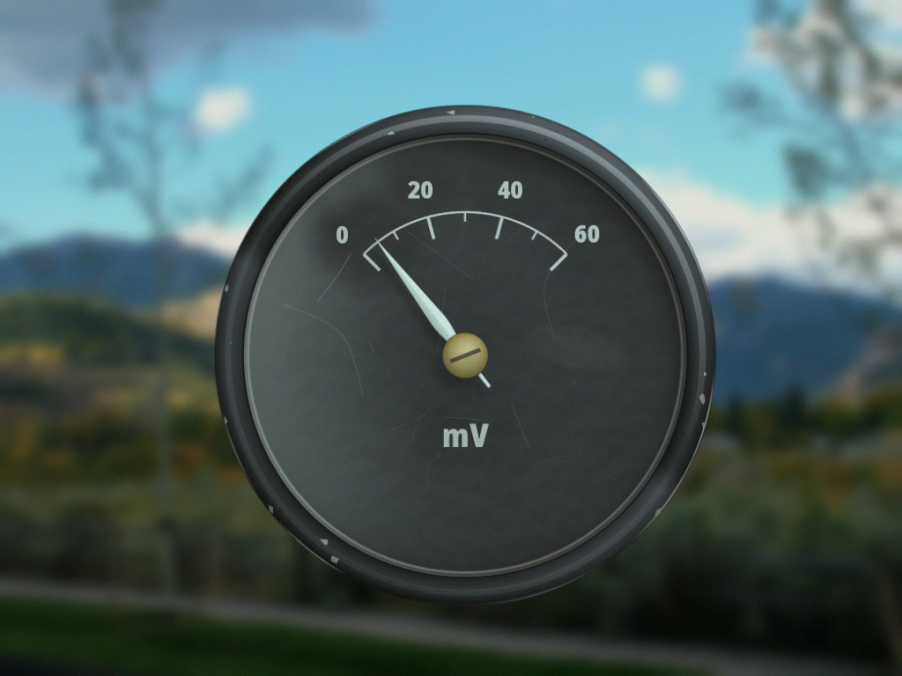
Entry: 5 mV
